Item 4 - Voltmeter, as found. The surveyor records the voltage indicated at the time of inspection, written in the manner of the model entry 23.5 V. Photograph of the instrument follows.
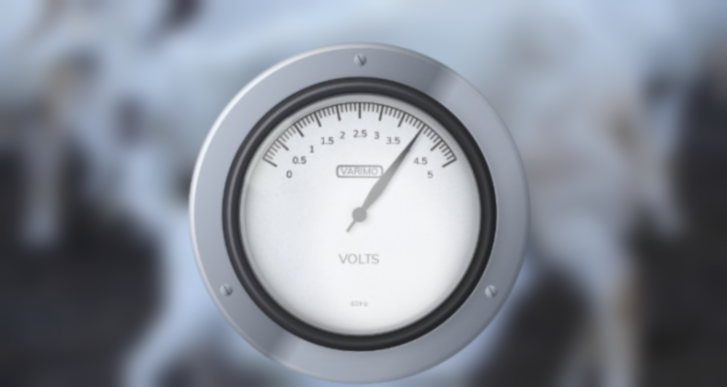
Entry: 4 V
